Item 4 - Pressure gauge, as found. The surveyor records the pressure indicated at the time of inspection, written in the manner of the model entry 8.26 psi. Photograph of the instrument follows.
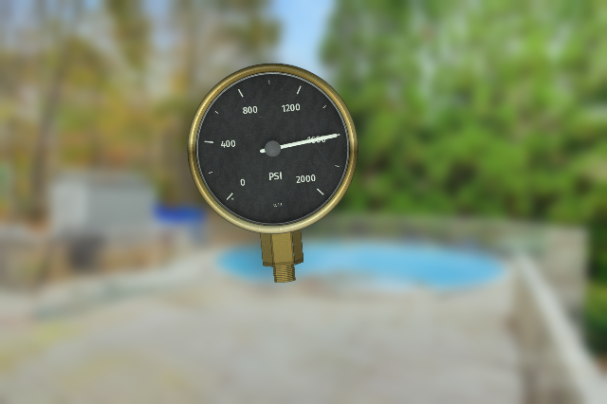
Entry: 1600 psi
